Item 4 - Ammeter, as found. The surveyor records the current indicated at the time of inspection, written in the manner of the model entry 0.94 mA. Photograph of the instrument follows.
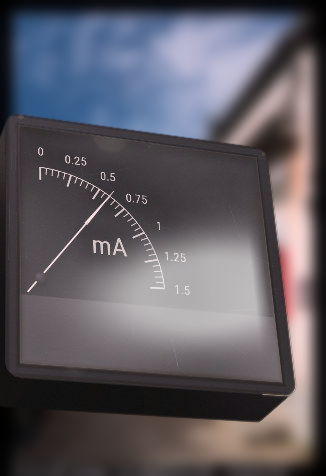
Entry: 0.6 mA
